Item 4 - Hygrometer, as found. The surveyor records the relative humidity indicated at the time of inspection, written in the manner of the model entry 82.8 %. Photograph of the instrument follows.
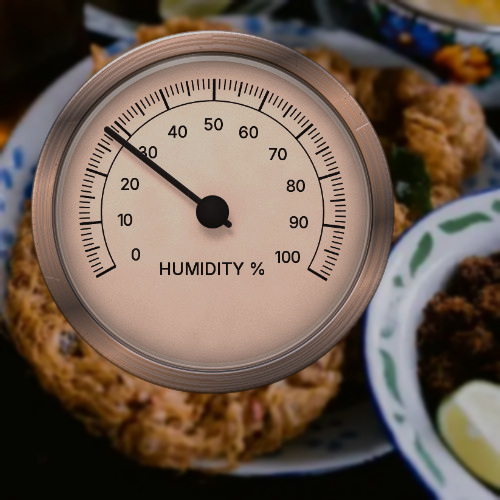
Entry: 28 %
